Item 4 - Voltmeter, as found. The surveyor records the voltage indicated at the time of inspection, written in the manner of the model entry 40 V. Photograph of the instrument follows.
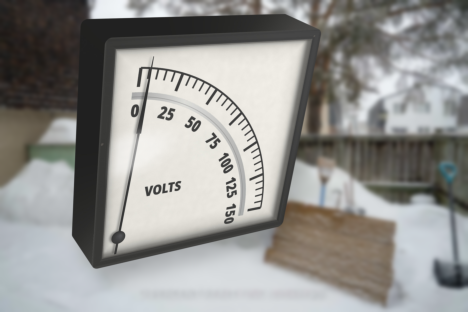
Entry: 5 V
